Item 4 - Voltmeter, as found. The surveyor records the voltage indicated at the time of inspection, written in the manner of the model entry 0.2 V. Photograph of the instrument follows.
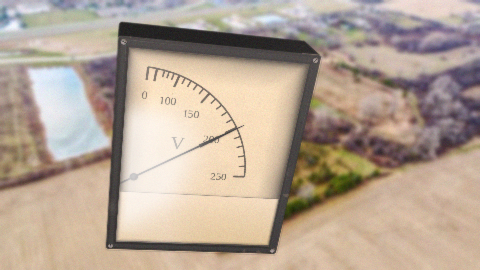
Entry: 200 V
